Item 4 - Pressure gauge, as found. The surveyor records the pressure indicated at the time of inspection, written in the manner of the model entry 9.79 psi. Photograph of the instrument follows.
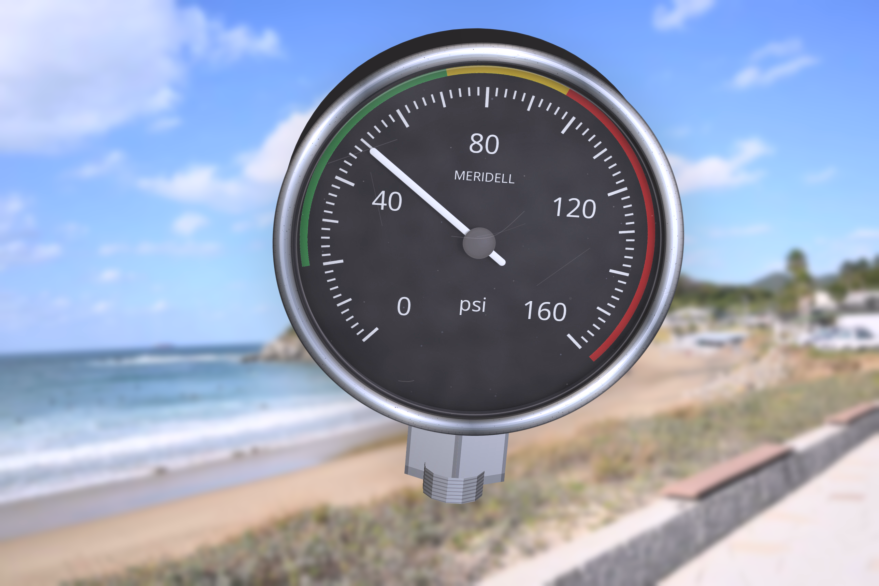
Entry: 50 psi
